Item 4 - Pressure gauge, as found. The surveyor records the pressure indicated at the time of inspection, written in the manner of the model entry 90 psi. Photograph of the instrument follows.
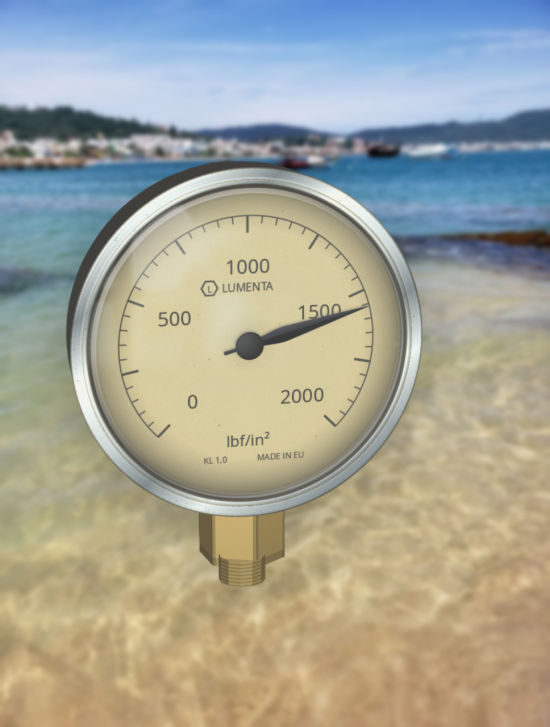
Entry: 1550 psi
